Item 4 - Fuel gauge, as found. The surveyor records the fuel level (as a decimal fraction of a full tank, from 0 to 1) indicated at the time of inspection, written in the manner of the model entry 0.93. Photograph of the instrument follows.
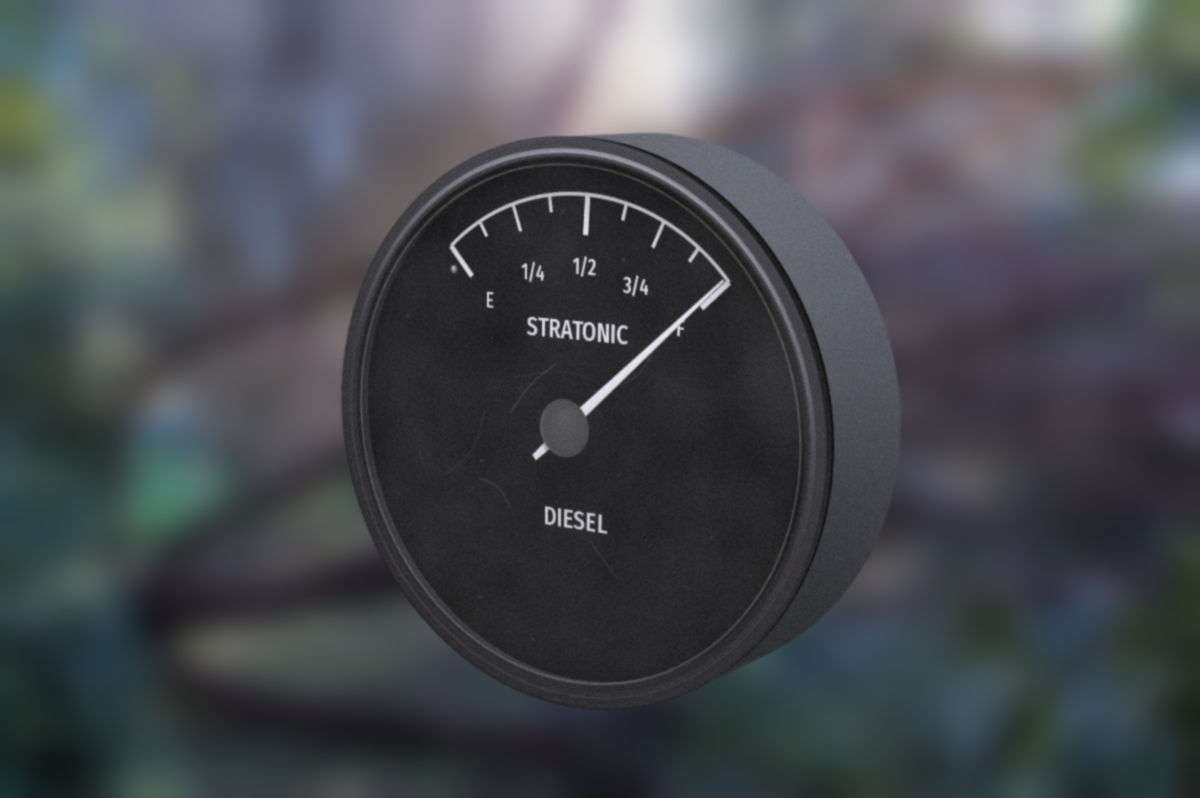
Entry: 1
